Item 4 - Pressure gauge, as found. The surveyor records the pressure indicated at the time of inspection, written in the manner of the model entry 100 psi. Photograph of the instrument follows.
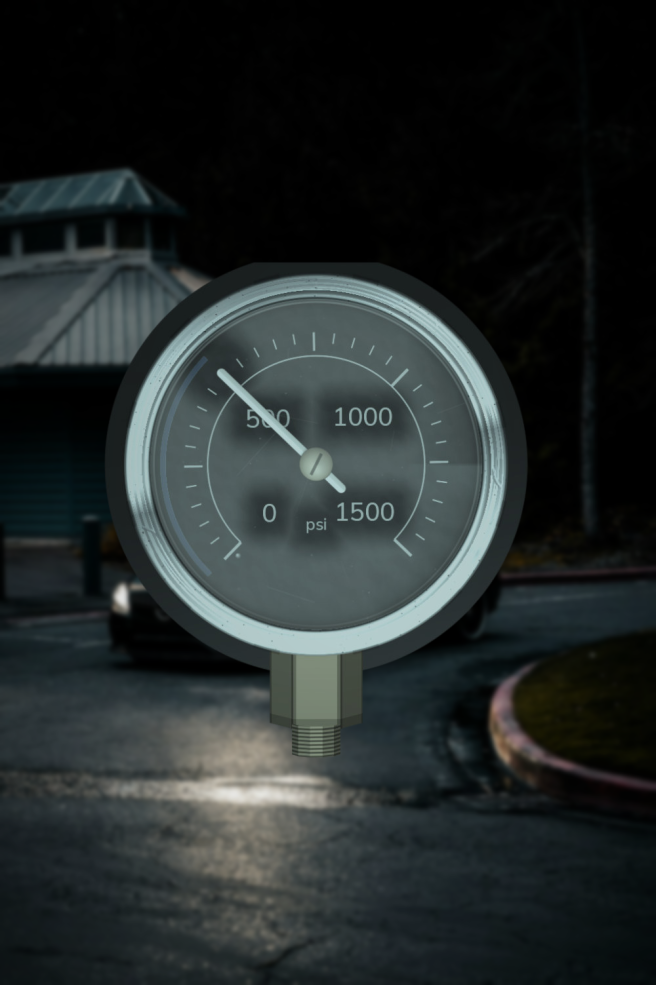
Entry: 500 psi
